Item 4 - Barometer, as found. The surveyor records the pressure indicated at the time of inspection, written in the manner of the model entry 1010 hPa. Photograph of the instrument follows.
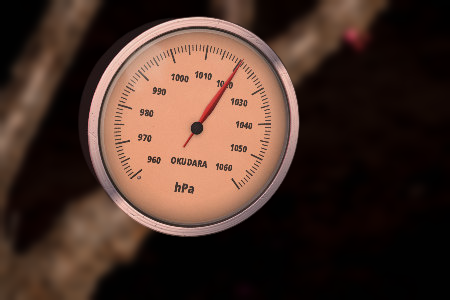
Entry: 1020 hPa
